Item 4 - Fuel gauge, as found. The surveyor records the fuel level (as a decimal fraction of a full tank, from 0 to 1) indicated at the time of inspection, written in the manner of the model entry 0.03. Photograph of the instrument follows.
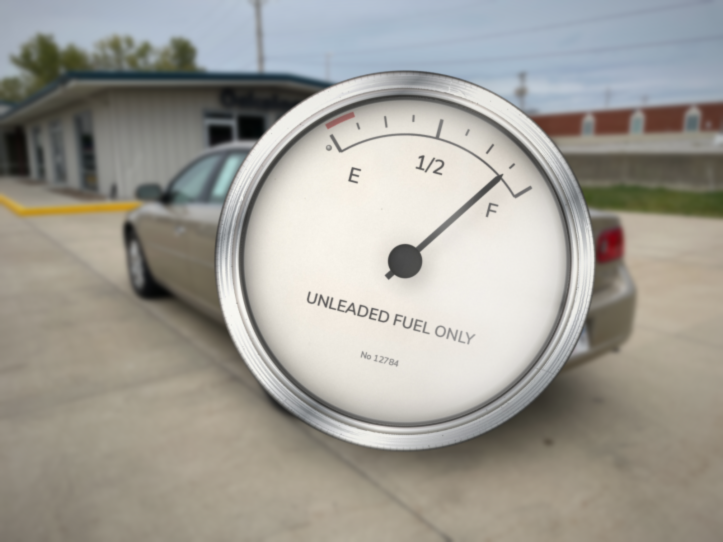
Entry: 0.875
